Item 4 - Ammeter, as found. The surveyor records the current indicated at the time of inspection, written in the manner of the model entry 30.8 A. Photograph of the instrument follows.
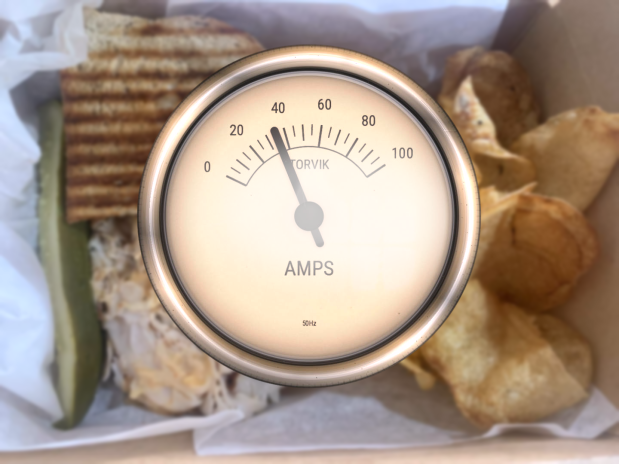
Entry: 35 A
